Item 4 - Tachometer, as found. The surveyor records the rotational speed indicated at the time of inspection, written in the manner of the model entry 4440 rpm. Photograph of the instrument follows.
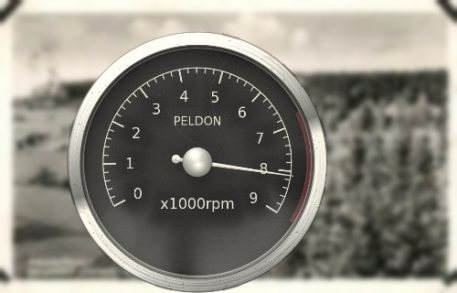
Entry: 8100 rpm
